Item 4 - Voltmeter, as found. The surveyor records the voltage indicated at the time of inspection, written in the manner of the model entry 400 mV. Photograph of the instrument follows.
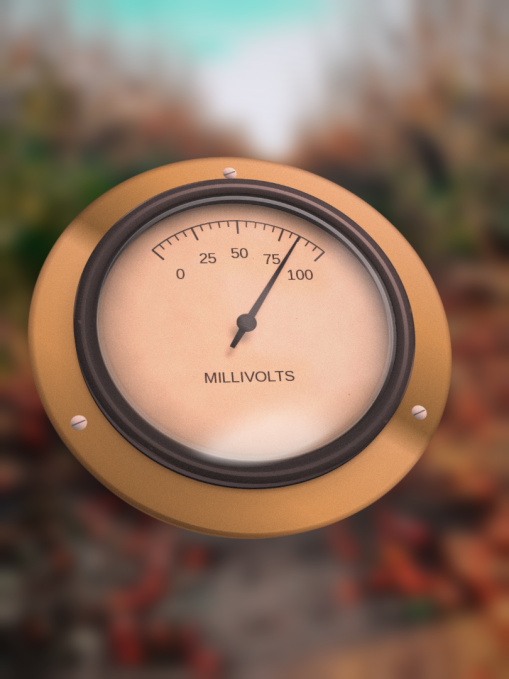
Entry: 85 mV
